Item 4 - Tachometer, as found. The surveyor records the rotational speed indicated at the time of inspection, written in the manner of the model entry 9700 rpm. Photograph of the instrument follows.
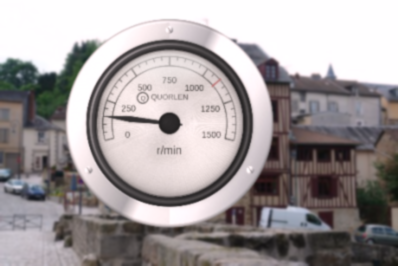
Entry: 150 rpm
